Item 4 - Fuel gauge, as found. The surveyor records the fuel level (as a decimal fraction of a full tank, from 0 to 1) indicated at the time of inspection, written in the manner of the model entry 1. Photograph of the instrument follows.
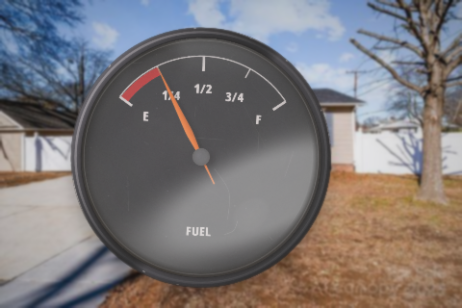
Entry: 0.25
